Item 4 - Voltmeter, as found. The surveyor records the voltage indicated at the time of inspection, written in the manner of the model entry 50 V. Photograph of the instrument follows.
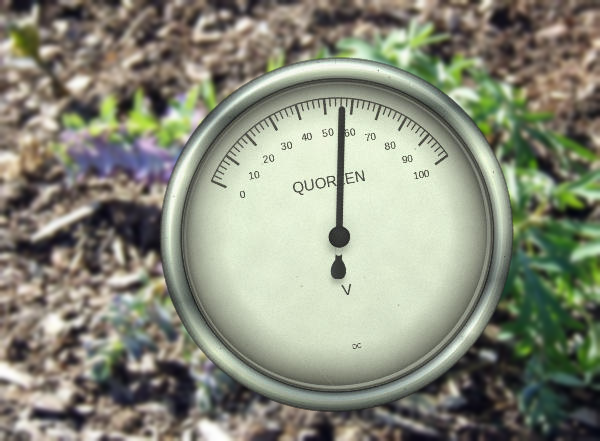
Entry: 56 V
